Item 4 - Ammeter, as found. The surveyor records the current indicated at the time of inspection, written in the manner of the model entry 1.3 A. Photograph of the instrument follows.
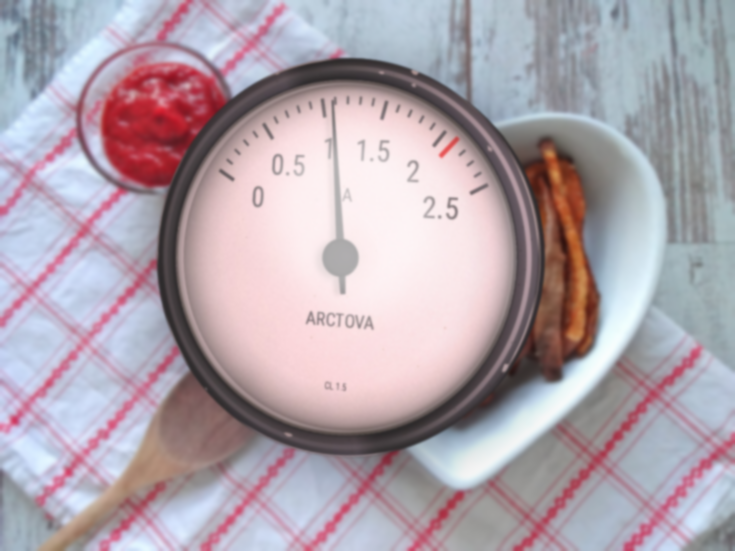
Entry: 1.1 A
